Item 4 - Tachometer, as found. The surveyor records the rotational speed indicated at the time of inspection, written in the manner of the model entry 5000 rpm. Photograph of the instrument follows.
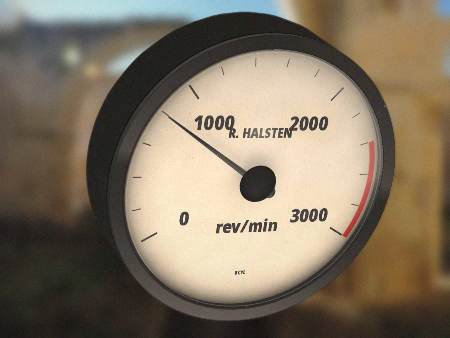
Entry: 800 rpm
